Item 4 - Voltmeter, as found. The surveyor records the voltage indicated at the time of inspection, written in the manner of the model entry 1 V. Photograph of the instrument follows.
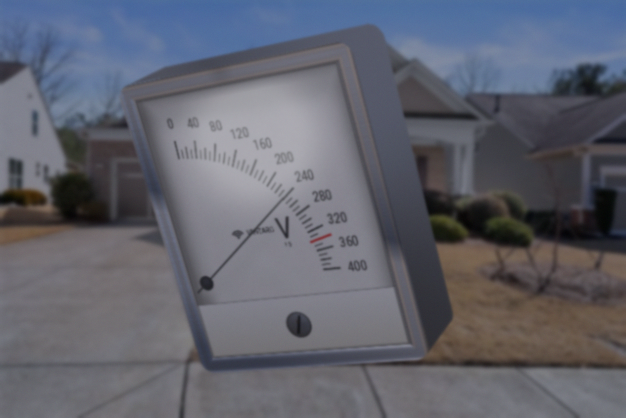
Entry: 240 V
